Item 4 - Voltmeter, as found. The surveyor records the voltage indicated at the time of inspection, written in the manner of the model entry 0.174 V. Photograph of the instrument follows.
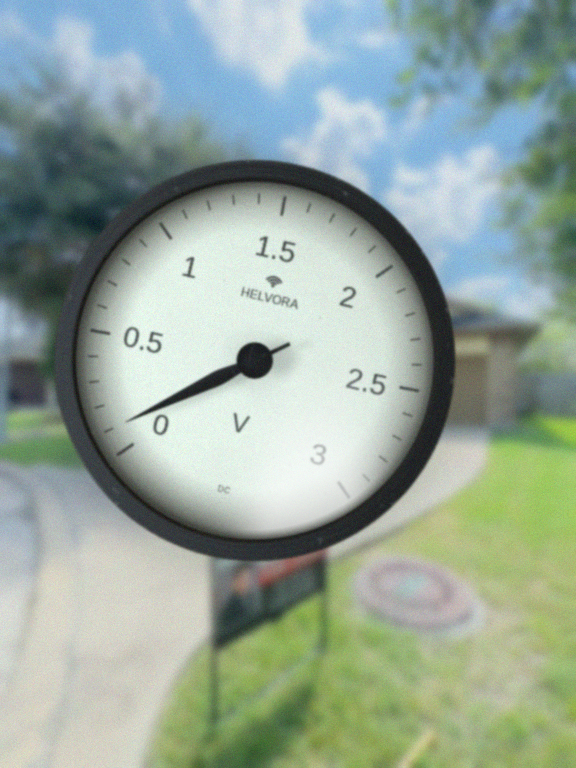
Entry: 0.1 V
